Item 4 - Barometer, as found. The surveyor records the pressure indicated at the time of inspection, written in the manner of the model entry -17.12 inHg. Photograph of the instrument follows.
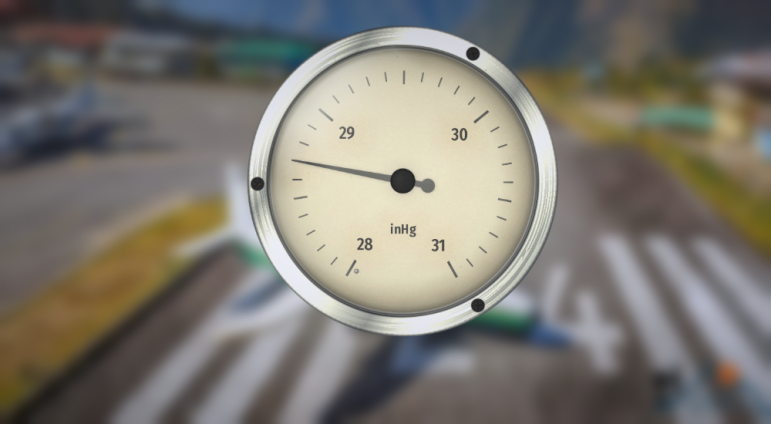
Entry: 28.7 inHg
